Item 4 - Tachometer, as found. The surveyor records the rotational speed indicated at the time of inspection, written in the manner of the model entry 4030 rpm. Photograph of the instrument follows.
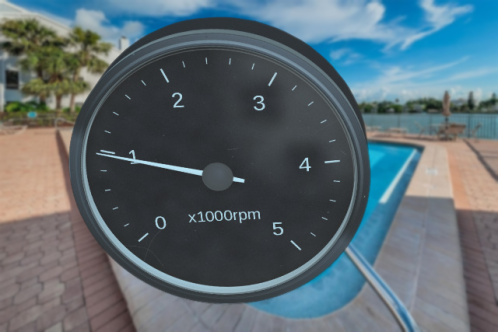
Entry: 1000 rpm
